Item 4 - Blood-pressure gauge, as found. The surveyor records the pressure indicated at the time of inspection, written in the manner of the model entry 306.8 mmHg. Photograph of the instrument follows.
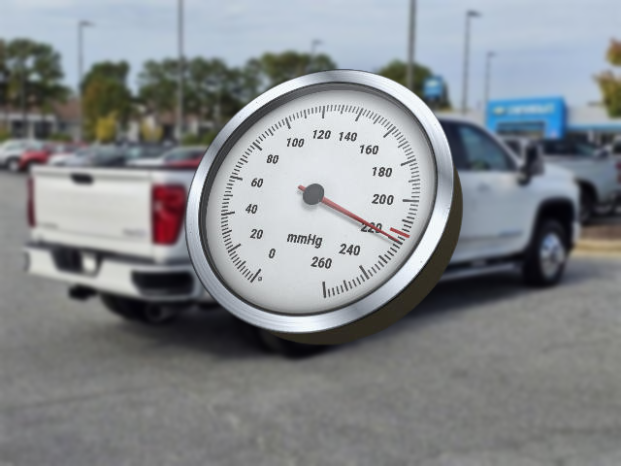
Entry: 220 mmHg
